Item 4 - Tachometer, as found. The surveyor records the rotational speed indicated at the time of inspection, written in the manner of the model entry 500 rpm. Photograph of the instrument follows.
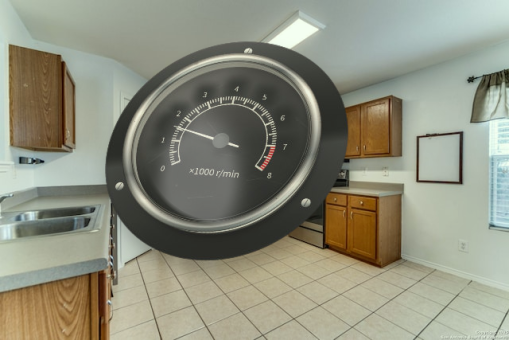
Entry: 1500 rpm
